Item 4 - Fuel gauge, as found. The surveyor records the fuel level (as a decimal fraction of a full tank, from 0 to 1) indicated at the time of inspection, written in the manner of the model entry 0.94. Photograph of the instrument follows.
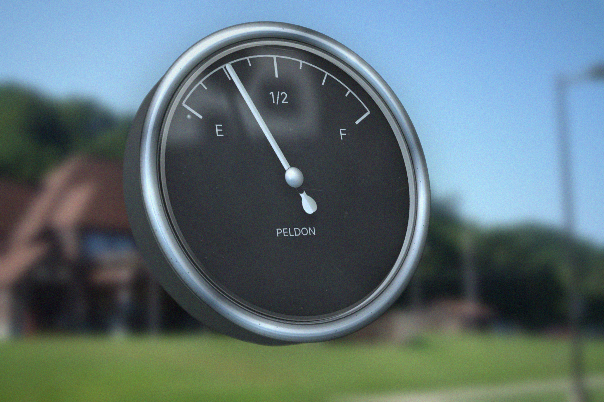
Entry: 0.25
